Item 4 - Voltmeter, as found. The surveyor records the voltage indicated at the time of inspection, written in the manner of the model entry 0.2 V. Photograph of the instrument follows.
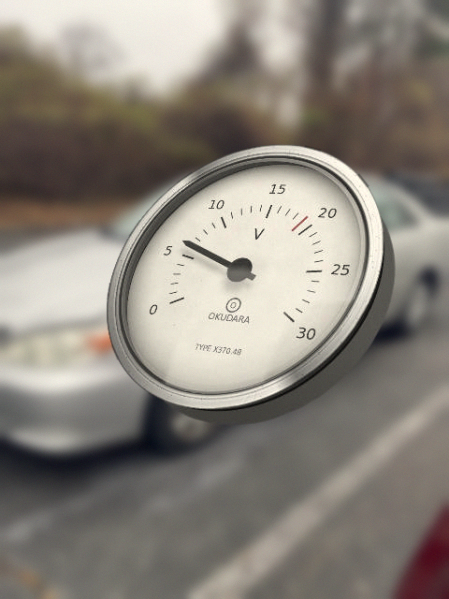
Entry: 6 V
